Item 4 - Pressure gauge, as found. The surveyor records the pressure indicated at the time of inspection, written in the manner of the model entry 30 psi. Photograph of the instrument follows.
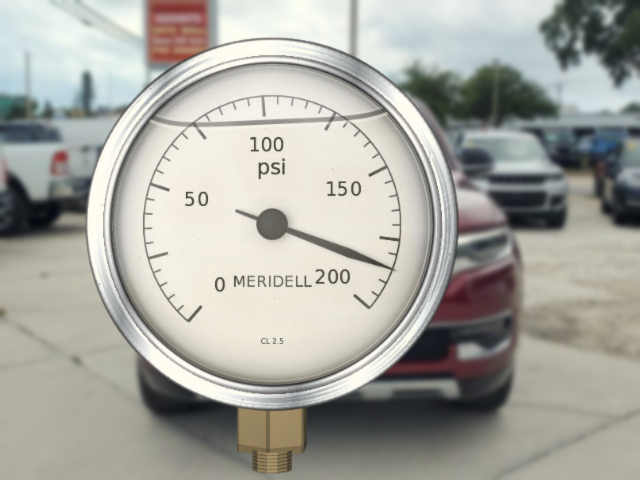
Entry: 185 psi
